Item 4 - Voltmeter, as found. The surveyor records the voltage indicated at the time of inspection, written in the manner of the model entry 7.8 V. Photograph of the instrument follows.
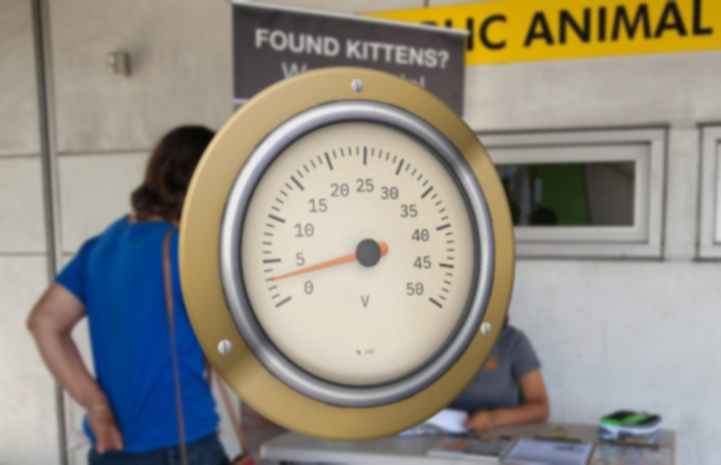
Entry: 3 V
